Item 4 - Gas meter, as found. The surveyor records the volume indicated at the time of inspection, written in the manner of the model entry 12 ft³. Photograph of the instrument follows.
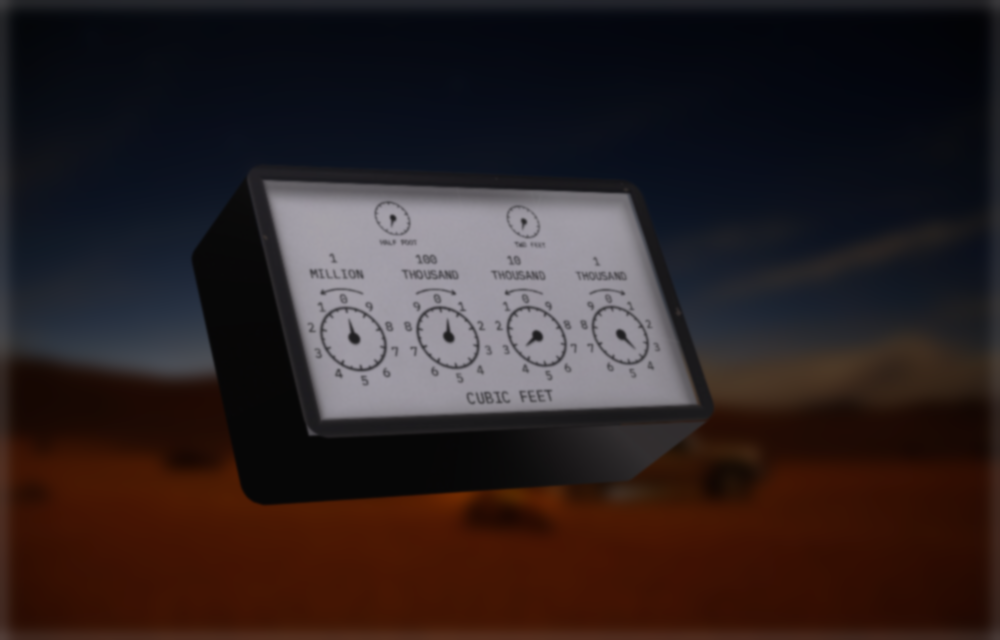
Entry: 3400 ft³
